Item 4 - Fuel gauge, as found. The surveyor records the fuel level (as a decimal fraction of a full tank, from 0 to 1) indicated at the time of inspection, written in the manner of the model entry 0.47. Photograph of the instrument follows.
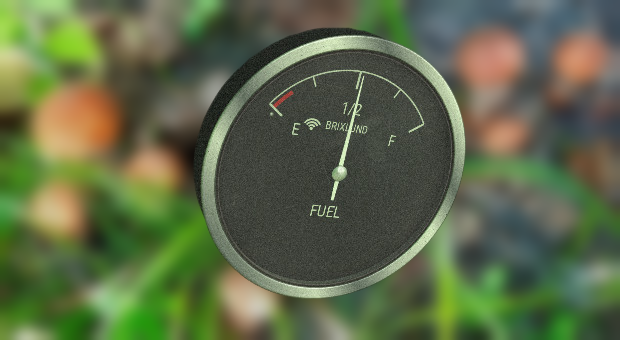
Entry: 0.5
